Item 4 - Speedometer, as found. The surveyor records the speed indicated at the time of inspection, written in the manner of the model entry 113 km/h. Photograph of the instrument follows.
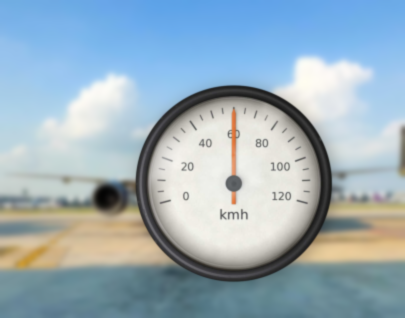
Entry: 60 km/h
